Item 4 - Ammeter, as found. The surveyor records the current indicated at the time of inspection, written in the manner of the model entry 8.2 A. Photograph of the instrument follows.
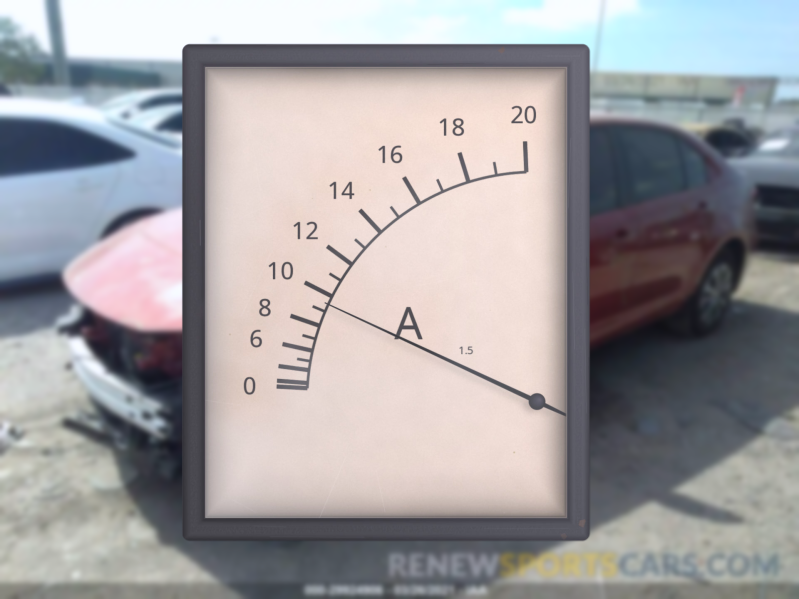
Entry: 9.5 A
